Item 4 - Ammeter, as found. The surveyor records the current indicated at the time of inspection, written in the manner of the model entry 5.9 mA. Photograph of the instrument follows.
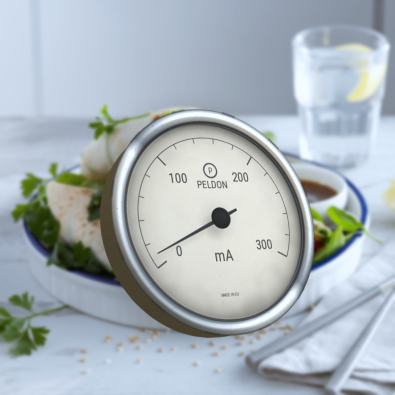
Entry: 10 mA
